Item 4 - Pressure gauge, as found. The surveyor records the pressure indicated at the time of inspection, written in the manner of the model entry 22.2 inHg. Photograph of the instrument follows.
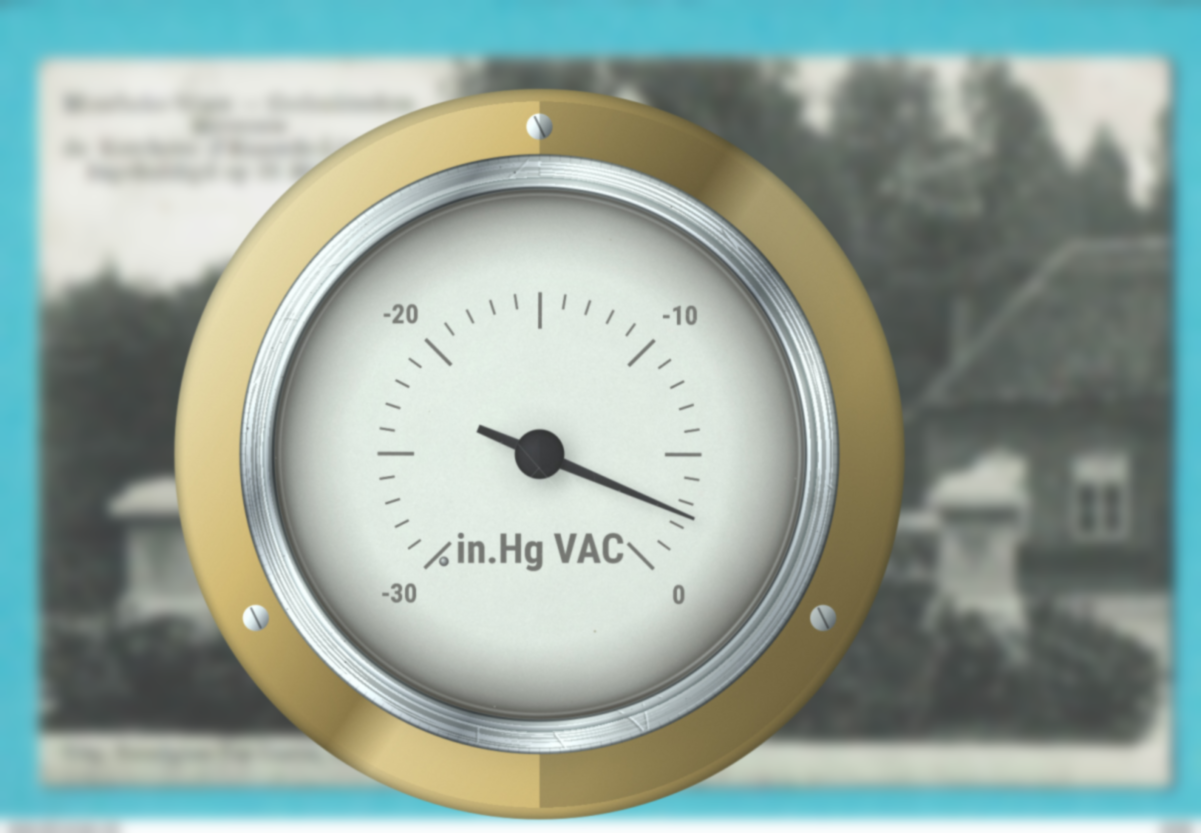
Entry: -2.5 inHg
